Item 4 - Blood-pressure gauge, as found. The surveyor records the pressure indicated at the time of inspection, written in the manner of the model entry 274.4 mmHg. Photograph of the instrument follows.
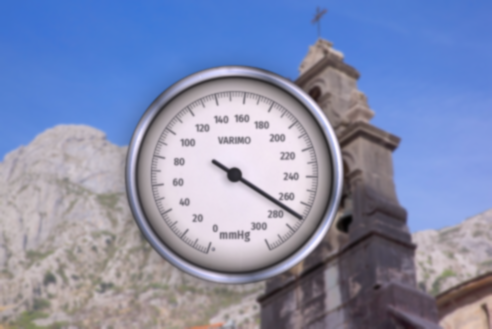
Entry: 270 mmHg
